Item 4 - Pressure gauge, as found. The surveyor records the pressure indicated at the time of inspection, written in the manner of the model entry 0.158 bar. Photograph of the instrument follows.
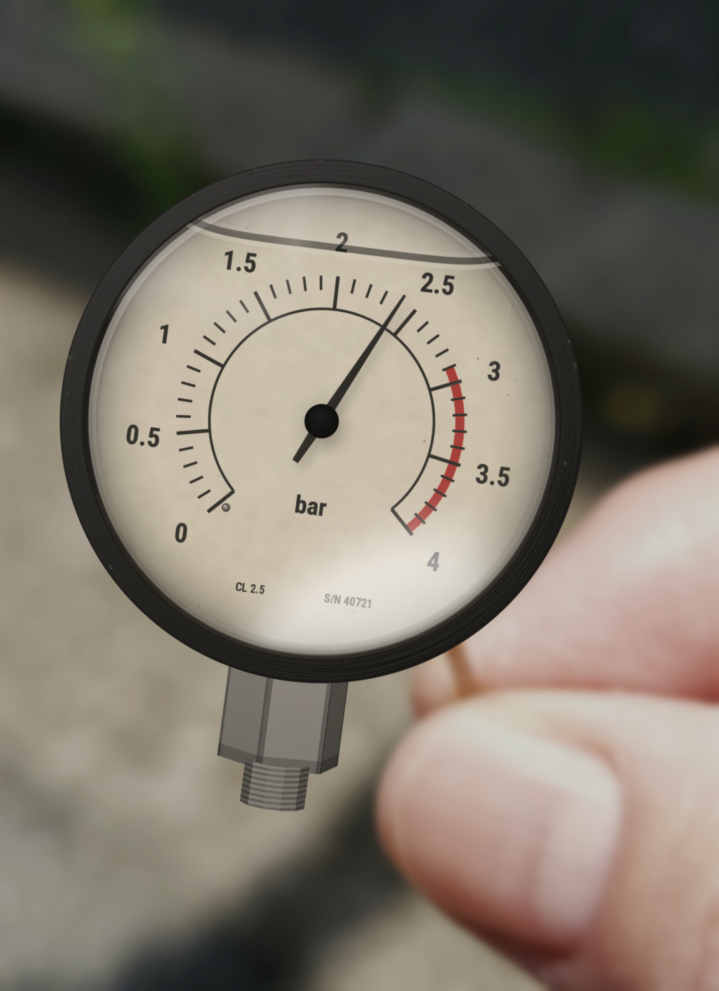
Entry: 2.4 bar
